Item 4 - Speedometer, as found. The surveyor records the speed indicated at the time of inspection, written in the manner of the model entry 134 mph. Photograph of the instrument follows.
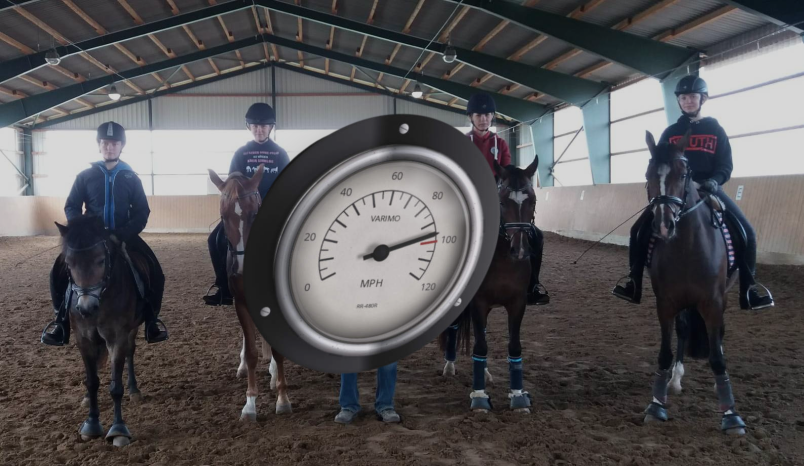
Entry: 95 mph
